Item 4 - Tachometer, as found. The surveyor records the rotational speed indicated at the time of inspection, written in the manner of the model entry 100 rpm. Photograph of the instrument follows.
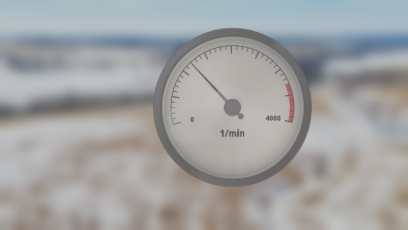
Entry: 1200 rpm
